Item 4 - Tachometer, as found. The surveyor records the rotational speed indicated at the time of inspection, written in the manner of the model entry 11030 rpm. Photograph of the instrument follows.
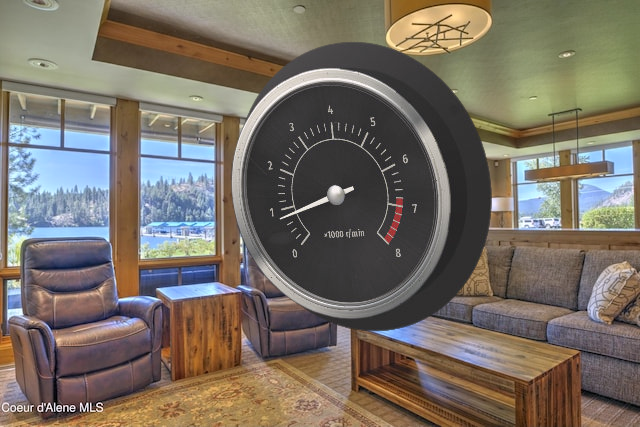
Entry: 800 rpm
